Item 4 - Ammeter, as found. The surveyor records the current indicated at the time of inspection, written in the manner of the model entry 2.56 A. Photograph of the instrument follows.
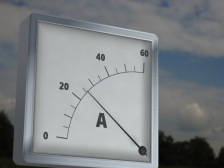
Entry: 25 A
